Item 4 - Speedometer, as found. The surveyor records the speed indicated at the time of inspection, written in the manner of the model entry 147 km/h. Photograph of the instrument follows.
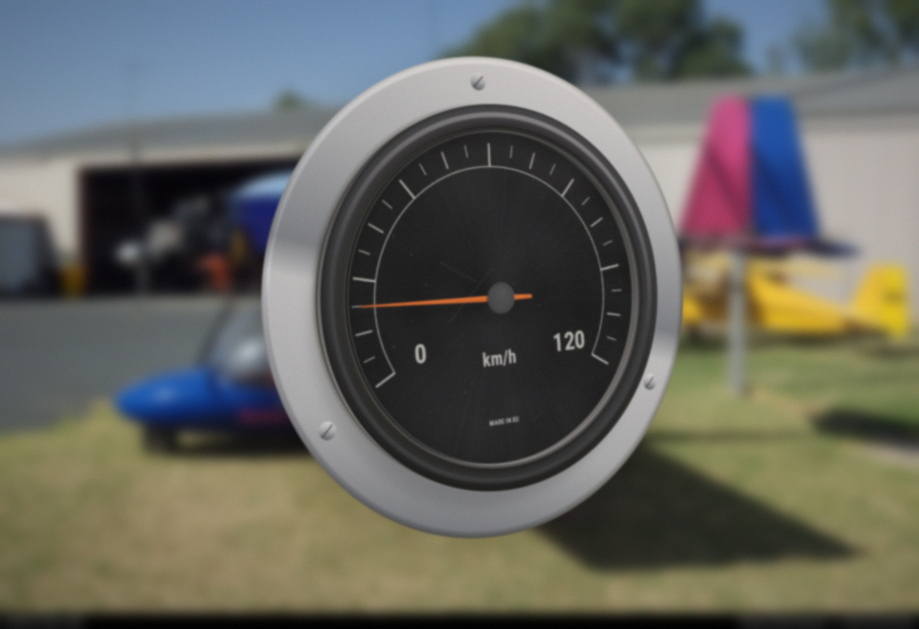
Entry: 15 km/h
